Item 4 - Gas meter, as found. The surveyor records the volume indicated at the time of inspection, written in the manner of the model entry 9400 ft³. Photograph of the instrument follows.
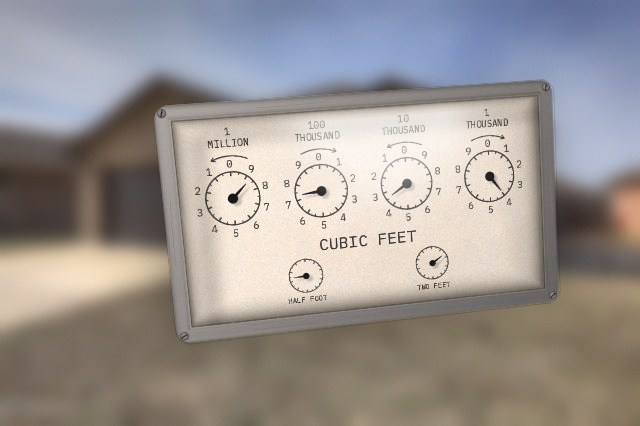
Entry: 873400 ft³
